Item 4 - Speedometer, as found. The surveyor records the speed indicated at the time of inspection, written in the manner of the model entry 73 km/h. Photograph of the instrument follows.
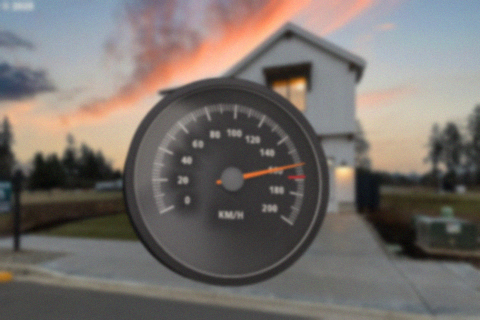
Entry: 160 km/h
